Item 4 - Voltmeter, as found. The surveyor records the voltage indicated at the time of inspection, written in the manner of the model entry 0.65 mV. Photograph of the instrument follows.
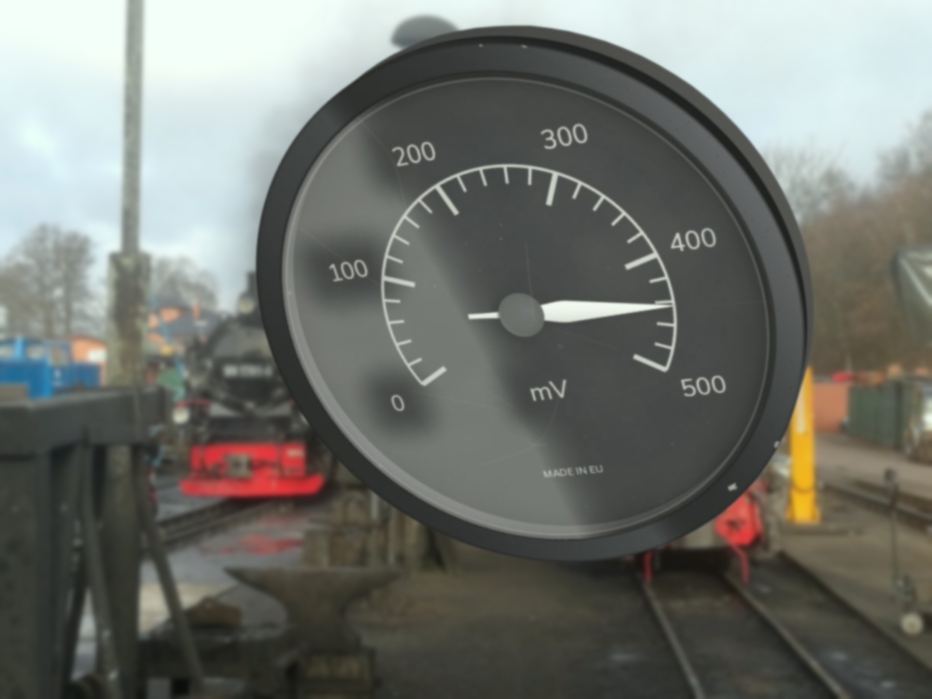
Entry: 440 mV
